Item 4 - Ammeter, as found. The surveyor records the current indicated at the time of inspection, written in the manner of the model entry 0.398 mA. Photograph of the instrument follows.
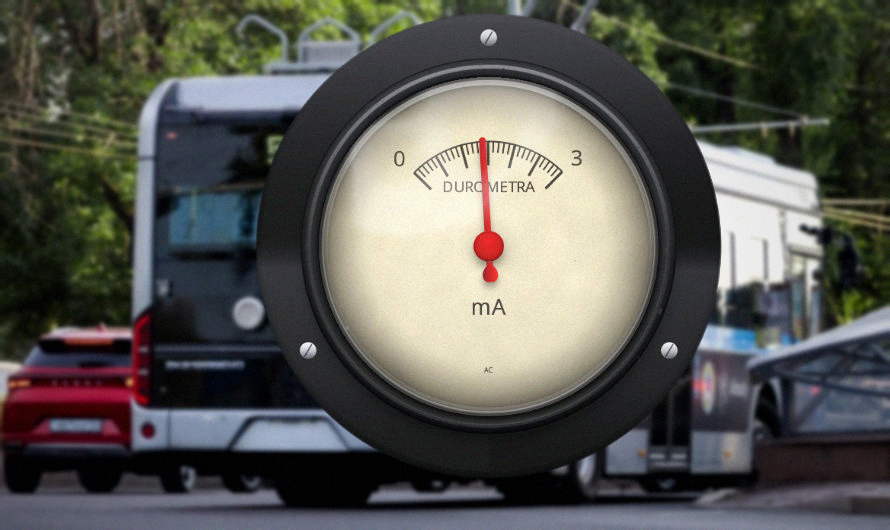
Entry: 1.4 mA
